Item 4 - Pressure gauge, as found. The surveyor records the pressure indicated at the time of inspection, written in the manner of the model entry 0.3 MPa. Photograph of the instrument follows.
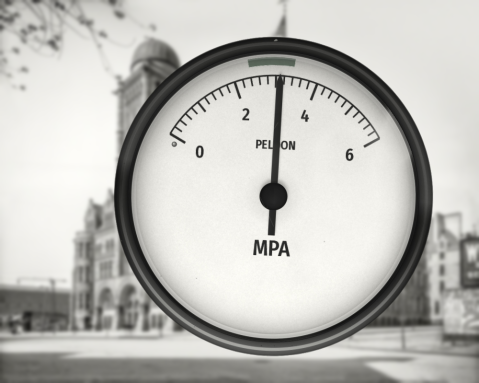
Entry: 3.1 MPa
